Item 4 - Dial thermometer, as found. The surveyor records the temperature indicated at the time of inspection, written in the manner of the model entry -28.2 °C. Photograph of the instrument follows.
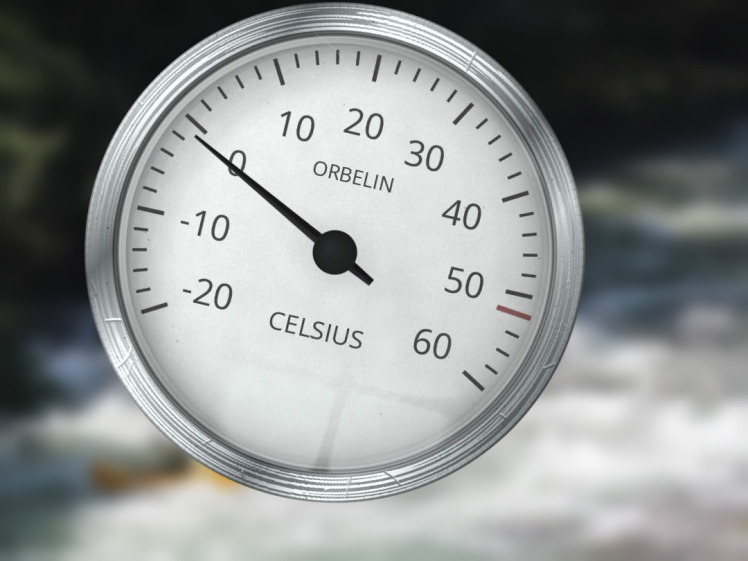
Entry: -1 °C
